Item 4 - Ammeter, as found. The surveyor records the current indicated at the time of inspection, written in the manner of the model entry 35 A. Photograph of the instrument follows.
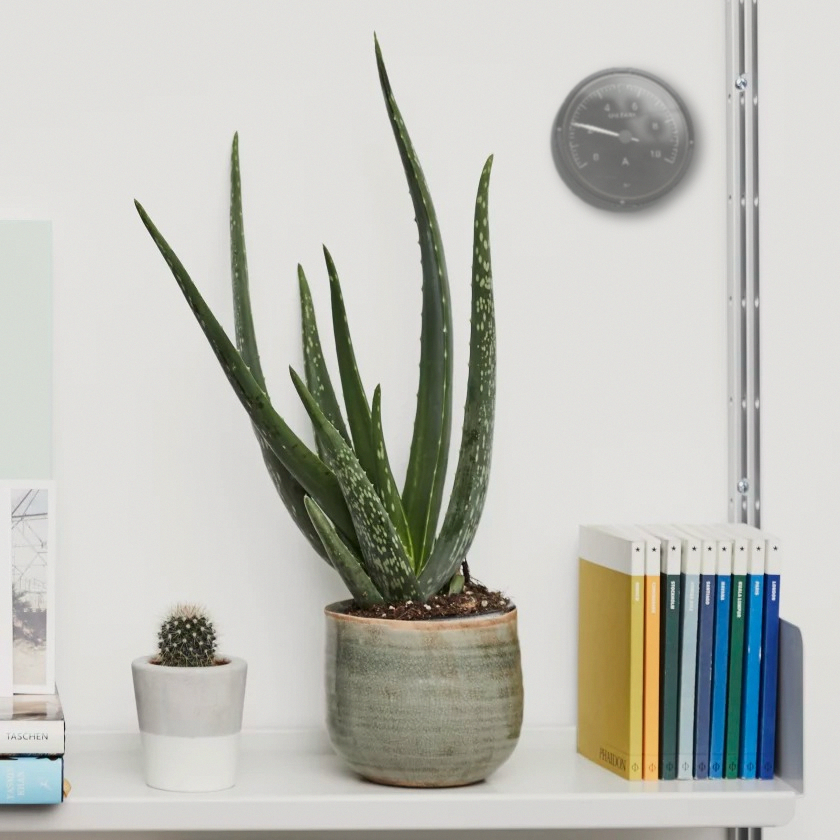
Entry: 2 A
